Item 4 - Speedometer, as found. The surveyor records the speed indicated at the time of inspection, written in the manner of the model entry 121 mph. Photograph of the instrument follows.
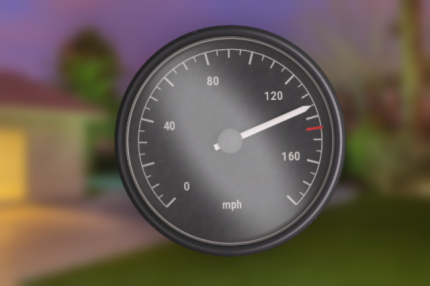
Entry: 135 mph
